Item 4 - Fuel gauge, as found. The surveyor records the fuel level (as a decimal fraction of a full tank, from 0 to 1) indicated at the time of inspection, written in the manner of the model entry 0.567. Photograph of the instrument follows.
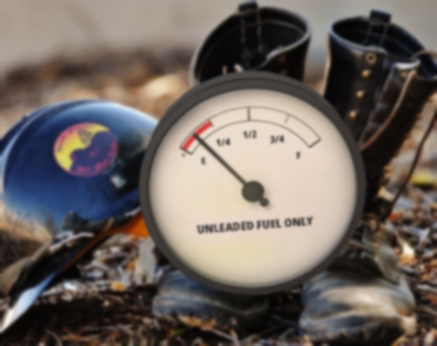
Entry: 0.125
